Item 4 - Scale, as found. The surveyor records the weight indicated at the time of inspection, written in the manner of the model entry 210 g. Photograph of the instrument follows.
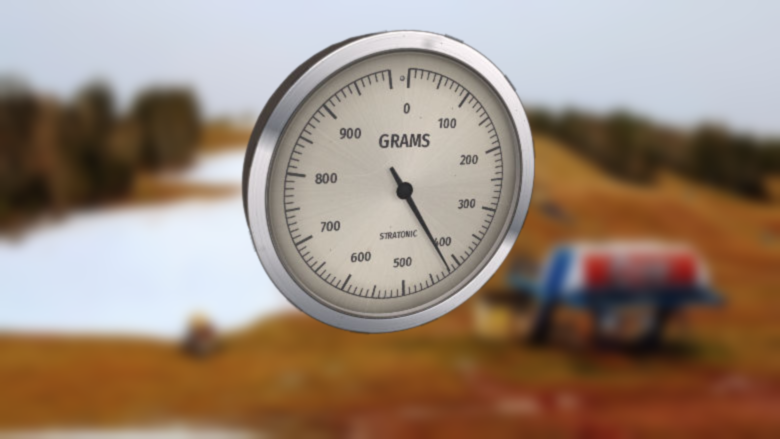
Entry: 420 g
